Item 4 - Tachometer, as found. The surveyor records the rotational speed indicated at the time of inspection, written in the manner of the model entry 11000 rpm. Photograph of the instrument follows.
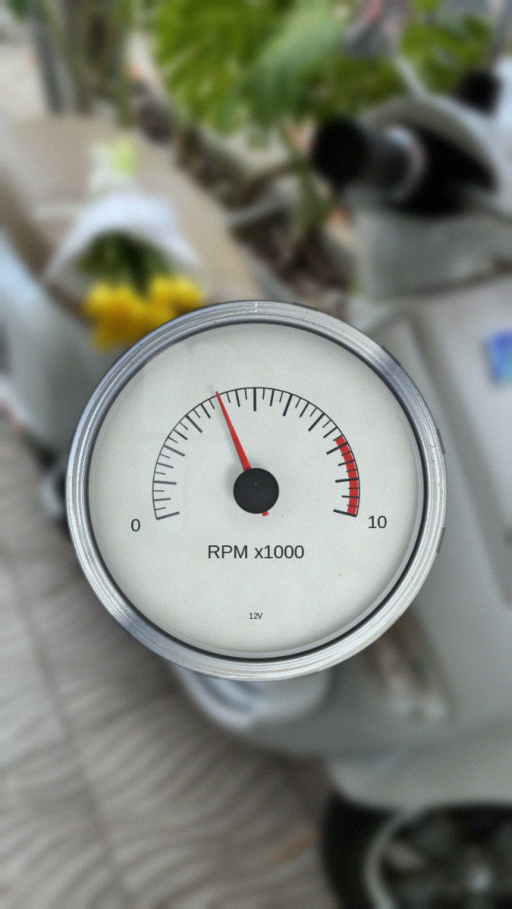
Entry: 4000 rpm
